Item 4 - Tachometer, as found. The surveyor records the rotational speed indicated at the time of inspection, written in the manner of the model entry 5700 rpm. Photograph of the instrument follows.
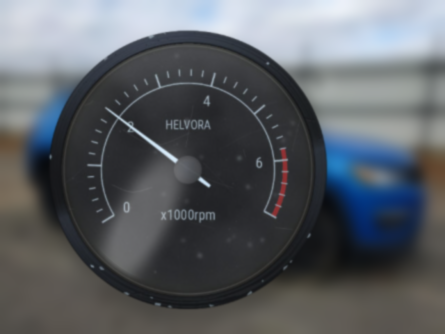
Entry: 2000 rpm
